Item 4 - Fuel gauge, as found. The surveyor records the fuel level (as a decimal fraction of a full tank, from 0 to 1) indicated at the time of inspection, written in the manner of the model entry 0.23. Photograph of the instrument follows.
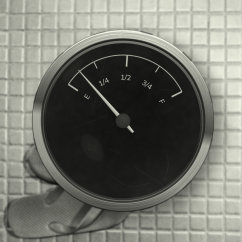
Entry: 0.125
